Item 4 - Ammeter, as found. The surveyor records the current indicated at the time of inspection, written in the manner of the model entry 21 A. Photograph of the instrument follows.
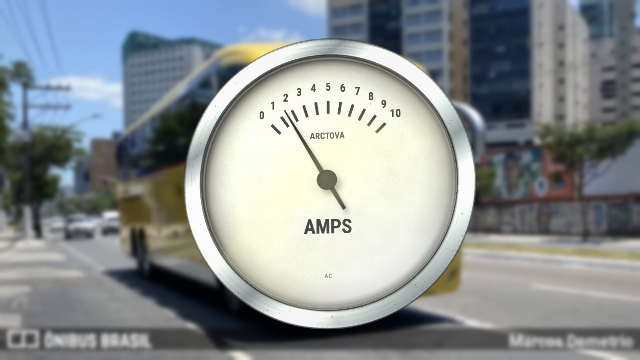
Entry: 1.5 A
